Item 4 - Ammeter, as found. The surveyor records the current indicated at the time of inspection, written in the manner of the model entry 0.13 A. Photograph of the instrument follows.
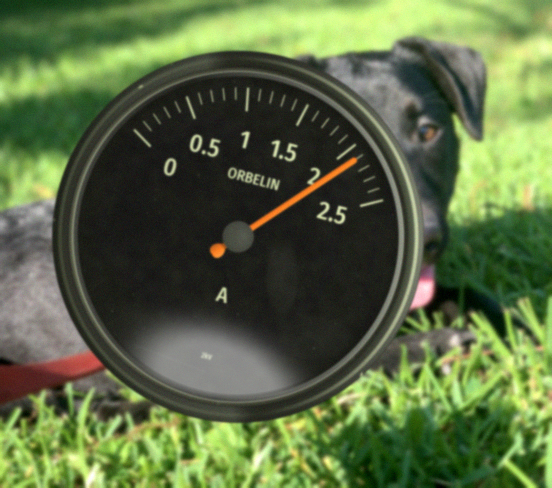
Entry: 2.1 A
